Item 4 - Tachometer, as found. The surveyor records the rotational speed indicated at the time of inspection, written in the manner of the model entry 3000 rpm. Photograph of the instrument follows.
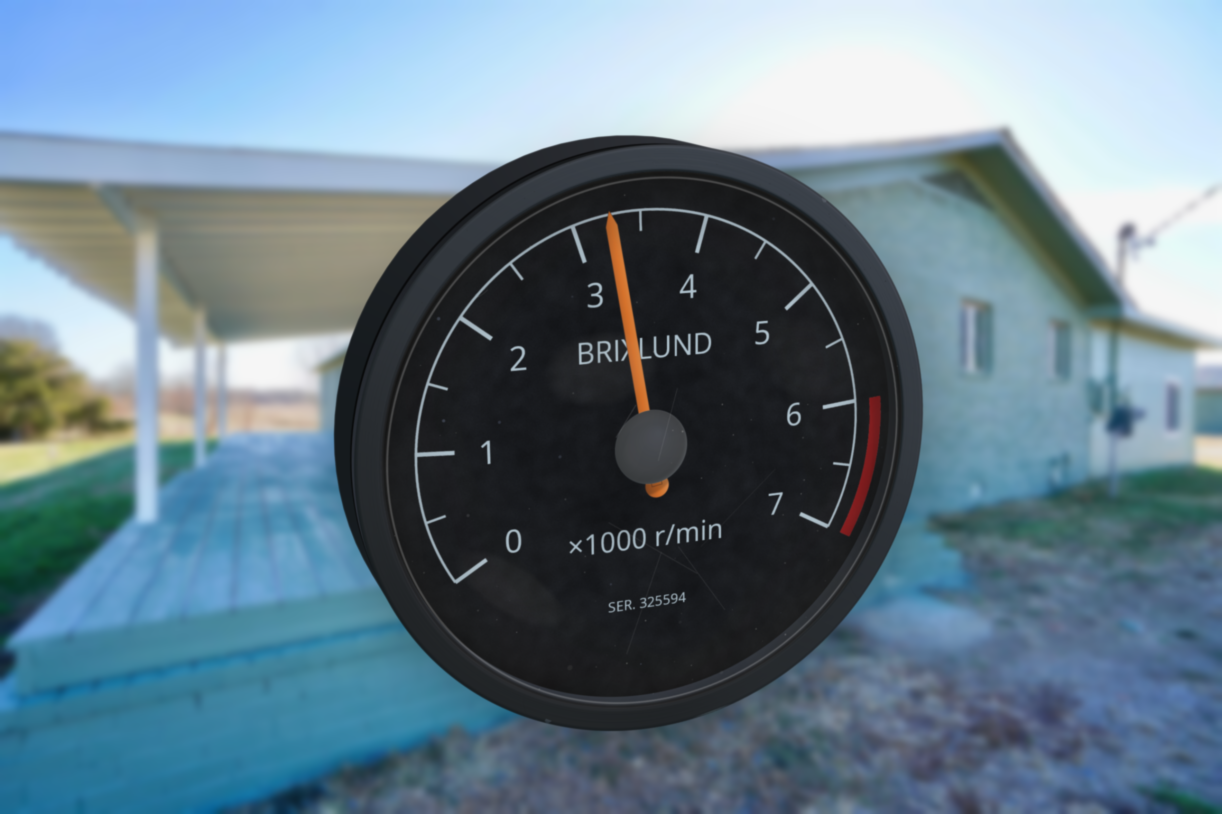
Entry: 3250 rpm
